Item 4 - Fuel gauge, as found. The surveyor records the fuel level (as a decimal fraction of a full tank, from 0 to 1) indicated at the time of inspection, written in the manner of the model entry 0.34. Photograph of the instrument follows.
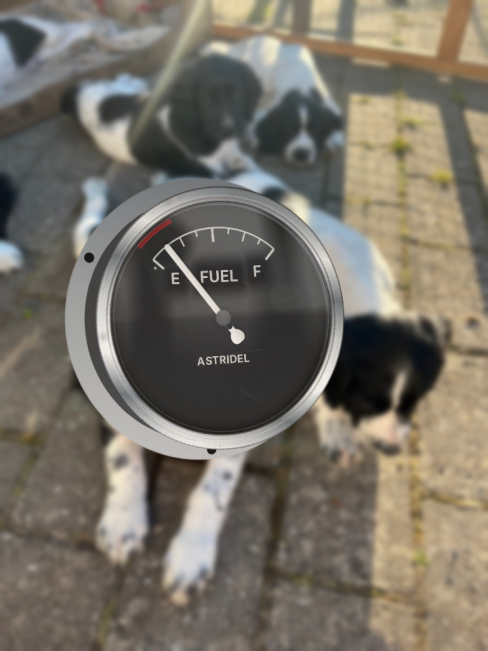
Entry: 0.125
